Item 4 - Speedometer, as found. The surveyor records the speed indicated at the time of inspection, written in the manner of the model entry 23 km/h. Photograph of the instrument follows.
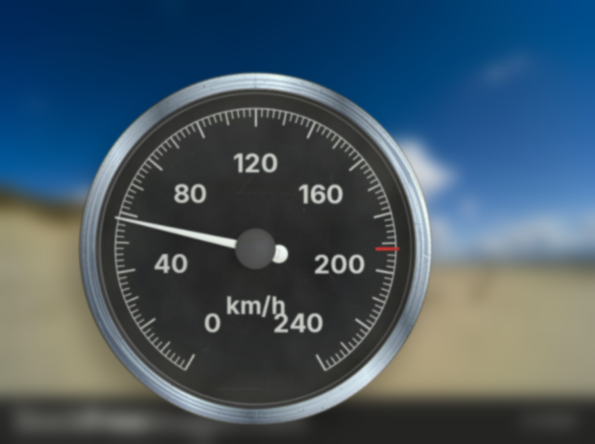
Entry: 58 km/h
